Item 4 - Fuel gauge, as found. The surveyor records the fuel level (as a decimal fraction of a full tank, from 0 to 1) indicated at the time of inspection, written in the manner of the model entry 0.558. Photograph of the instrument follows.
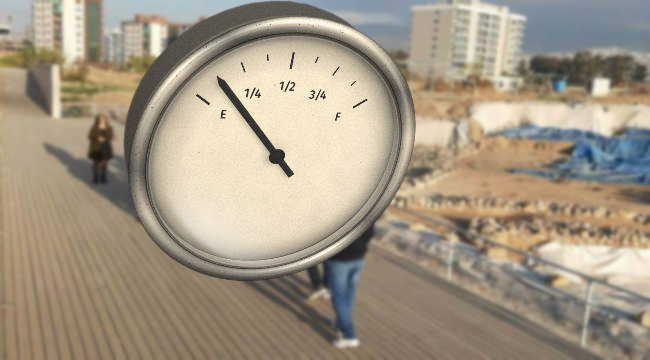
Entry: 0.125
